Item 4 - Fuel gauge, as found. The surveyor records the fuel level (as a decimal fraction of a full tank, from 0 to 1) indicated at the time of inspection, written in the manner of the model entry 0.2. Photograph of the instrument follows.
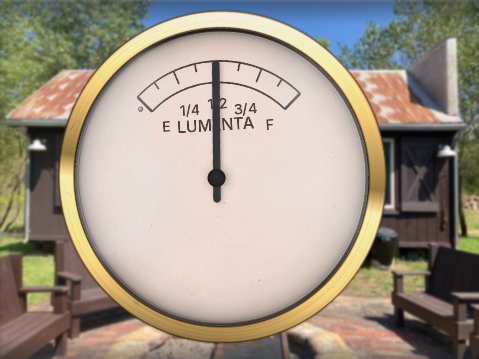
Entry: 0.5
